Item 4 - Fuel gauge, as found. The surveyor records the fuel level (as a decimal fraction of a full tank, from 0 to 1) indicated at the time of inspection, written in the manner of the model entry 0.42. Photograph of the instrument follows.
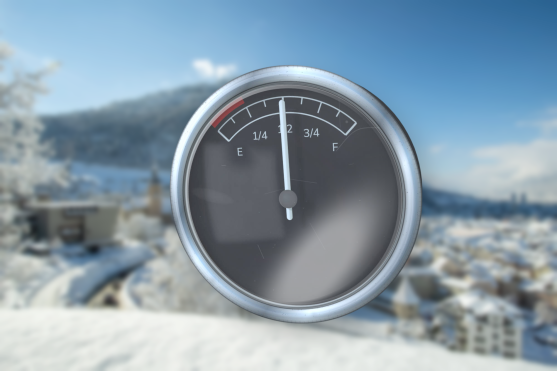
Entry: 0.5
